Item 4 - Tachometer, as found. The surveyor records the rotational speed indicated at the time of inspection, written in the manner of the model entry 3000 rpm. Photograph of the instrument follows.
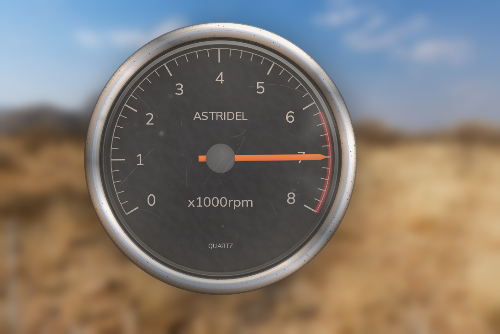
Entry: 7000 rpm
